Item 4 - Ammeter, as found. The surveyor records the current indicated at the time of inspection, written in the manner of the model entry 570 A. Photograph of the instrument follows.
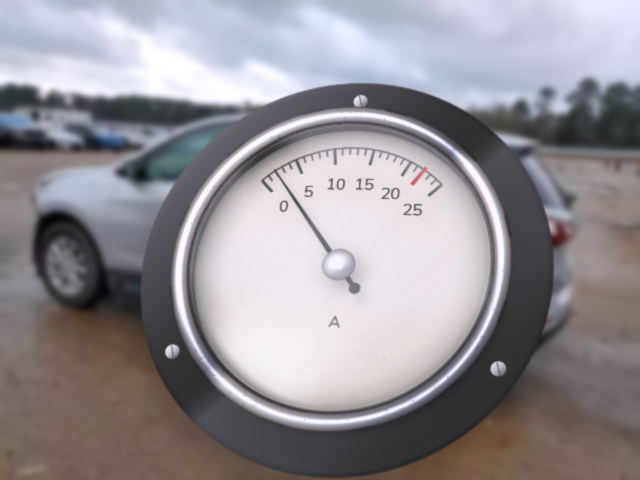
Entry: 2 A
